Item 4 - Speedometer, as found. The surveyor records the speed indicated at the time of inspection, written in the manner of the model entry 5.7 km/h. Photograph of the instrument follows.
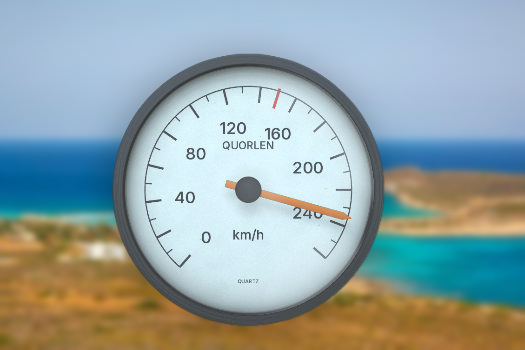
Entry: 235 km/h
